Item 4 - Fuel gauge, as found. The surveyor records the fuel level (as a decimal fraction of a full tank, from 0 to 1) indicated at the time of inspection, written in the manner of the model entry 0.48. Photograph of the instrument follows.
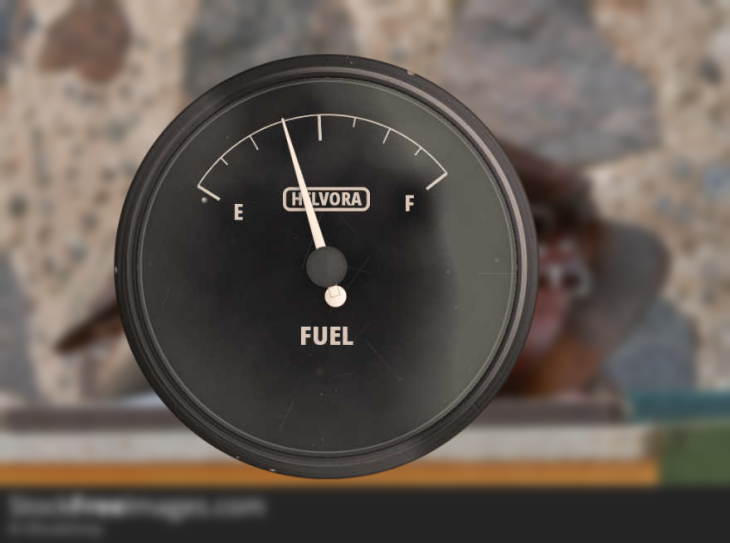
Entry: 0.375
